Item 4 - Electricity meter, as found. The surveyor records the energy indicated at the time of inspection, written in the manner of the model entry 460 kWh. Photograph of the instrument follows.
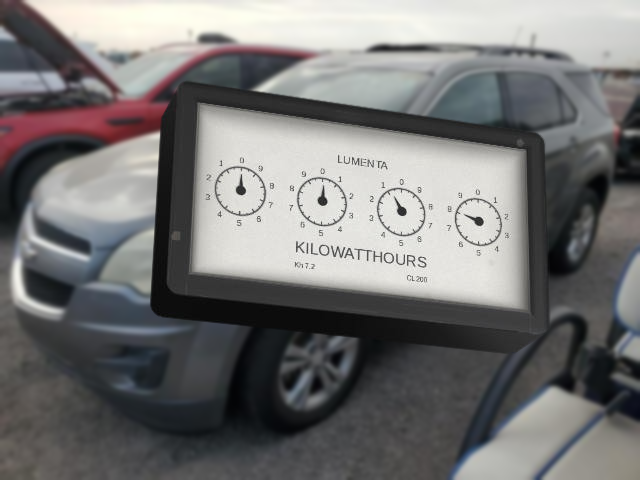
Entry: 8 kWh
